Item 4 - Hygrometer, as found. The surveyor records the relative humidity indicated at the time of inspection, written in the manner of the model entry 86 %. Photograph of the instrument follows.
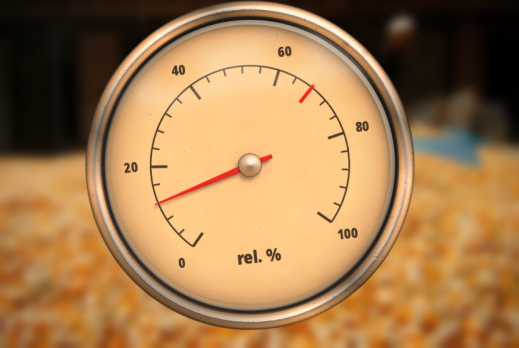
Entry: 12 %
